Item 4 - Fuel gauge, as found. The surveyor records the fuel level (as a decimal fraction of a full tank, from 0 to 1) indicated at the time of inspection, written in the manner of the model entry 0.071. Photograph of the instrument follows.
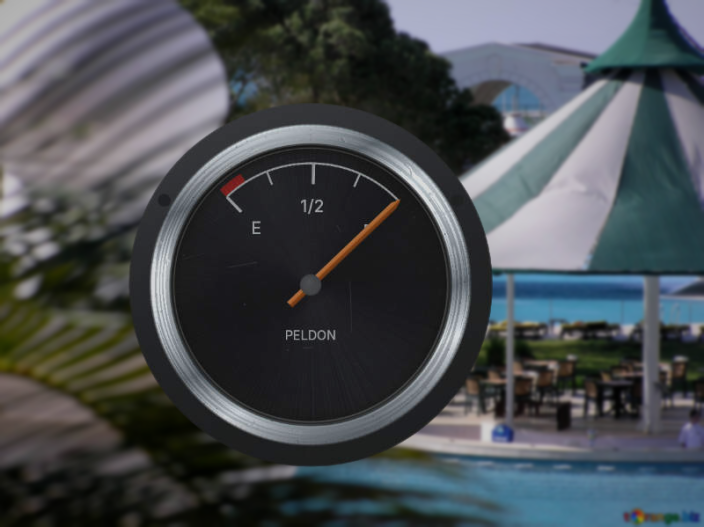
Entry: 1
